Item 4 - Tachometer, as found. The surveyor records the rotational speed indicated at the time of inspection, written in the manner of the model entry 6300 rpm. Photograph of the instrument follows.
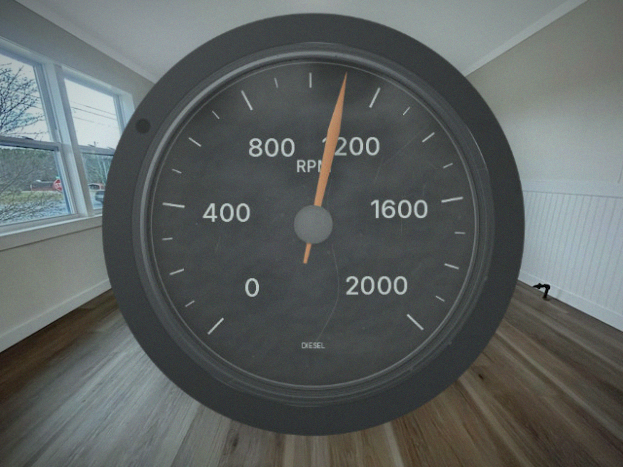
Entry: 1100 rpm
